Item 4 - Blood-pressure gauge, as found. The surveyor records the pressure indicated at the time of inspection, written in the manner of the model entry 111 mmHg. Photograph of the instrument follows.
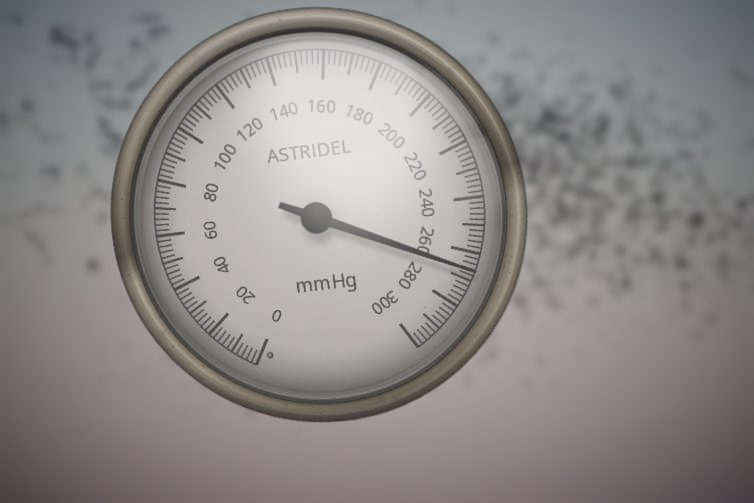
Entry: 266 mmHg
